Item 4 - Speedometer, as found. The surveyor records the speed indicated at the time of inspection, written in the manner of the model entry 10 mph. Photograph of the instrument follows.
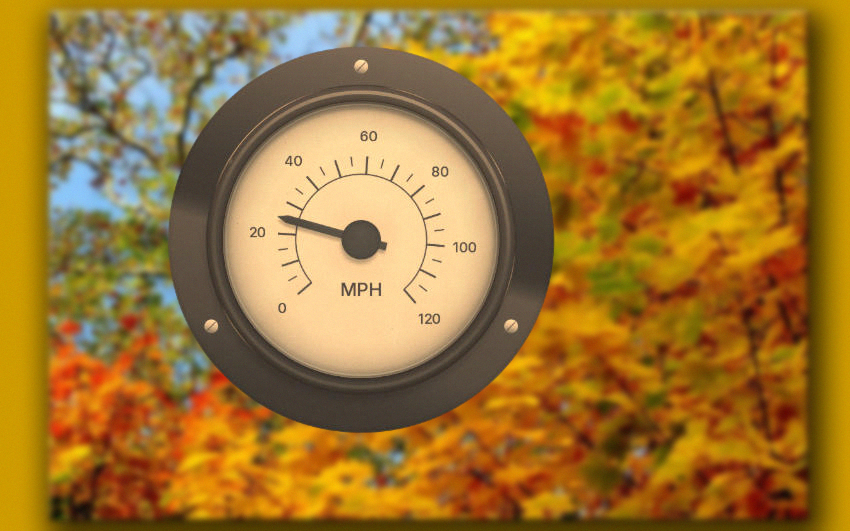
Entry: 25 mph
